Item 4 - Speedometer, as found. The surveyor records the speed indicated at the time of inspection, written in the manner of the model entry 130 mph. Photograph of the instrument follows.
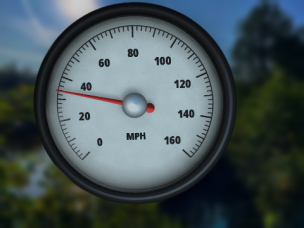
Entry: 34 mph
